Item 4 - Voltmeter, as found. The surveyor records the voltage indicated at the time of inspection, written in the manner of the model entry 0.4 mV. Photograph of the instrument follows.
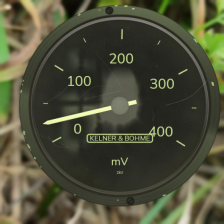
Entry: 25 mV
